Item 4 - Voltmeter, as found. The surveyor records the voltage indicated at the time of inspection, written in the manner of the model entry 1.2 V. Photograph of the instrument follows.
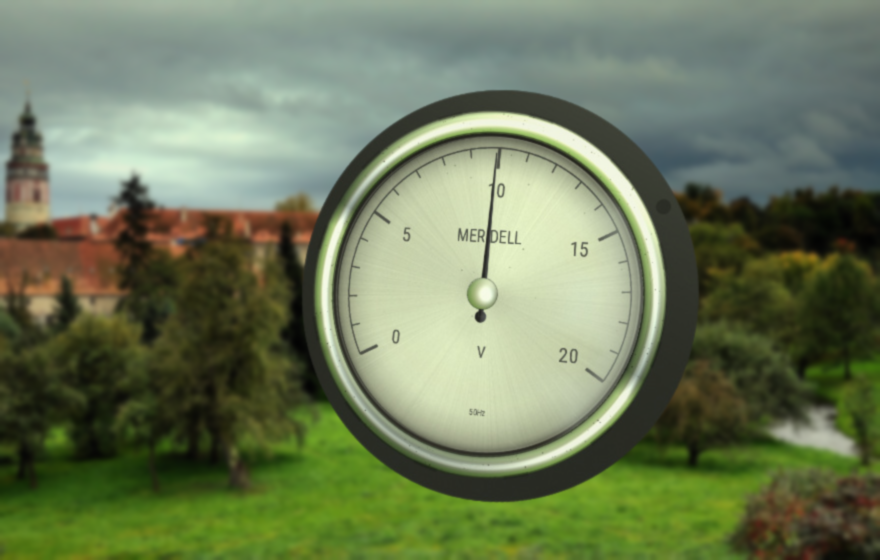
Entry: 10 V
